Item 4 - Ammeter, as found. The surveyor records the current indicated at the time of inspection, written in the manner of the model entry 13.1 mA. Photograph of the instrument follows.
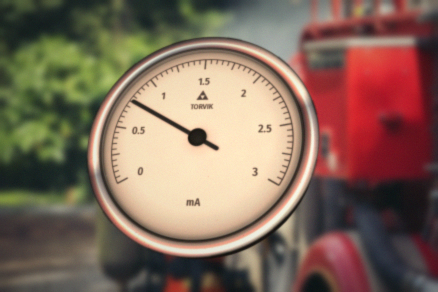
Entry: 0.75 mA
